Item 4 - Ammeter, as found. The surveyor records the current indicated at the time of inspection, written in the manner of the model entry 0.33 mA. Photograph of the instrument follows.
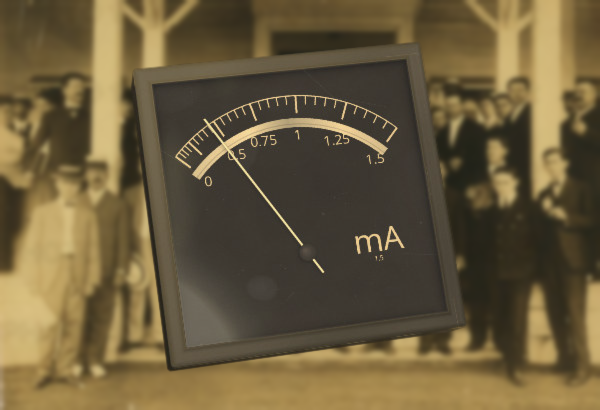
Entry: 0.45 mA
